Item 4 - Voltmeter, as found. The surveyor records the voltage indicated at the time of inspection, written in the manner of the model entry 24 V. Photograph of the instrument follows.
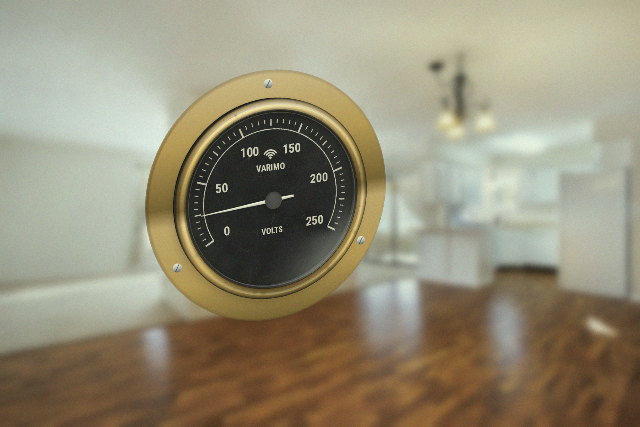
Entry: 25 V
